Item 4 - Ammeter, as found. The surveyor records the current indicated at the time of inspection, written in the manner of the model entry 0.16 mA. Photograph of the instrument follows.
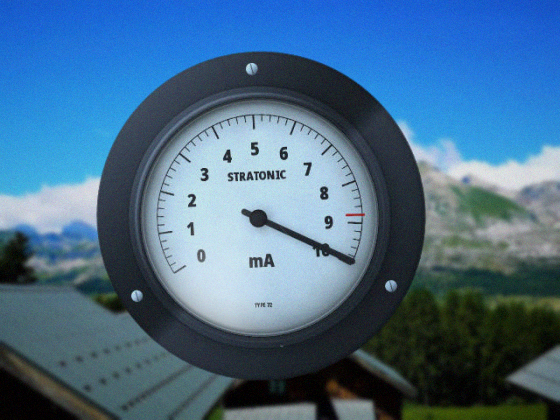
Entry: 9.9 mA
